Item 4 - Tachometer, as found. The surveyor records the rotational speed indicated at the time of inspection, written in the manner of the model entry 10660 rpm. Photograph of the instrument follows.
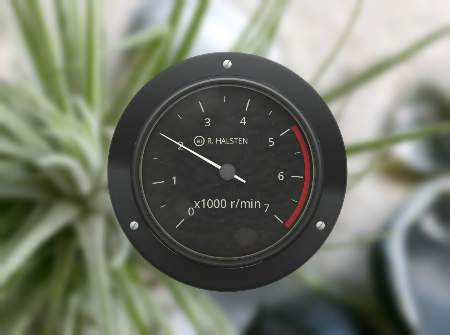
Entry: 2000 rpm
